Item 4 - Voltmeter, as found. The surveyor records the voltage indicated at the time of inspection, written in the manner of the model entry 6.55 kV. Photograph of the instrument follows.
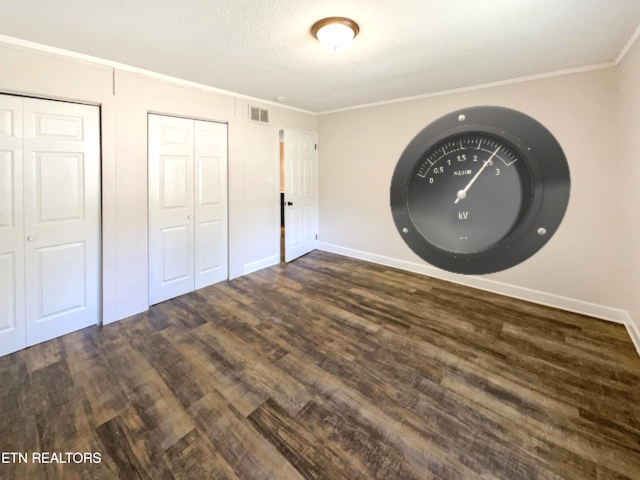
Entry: 2.5 kV
